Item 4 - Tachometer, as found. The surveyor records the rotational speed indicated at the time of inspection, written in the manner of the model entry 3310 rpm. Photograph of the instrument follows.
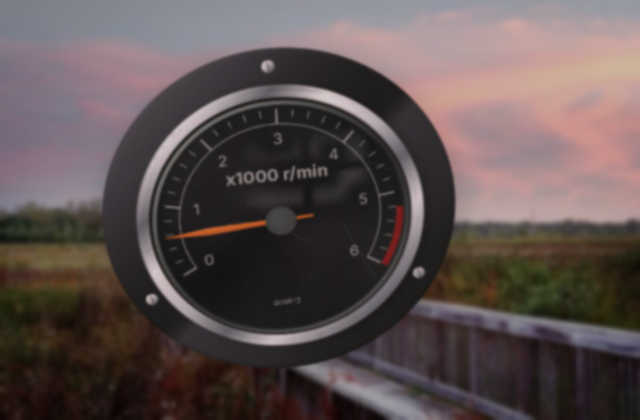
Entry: 600 rpm
